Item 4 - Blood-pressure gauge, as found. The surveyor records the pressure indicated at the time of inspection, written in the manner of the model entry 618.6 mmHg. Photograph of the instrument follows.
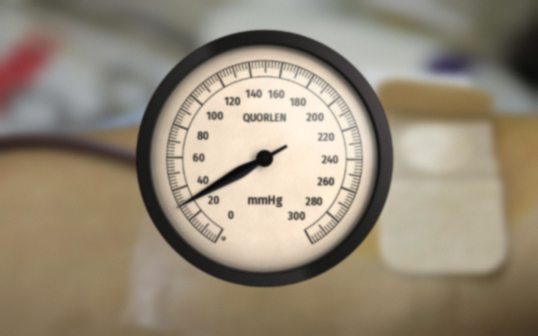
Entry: 30 mmHg
